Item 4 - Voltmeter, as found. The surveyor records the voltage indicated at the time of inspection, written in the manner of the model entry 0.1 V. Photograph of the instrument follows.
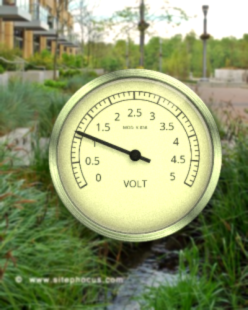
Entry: 1.1 V
